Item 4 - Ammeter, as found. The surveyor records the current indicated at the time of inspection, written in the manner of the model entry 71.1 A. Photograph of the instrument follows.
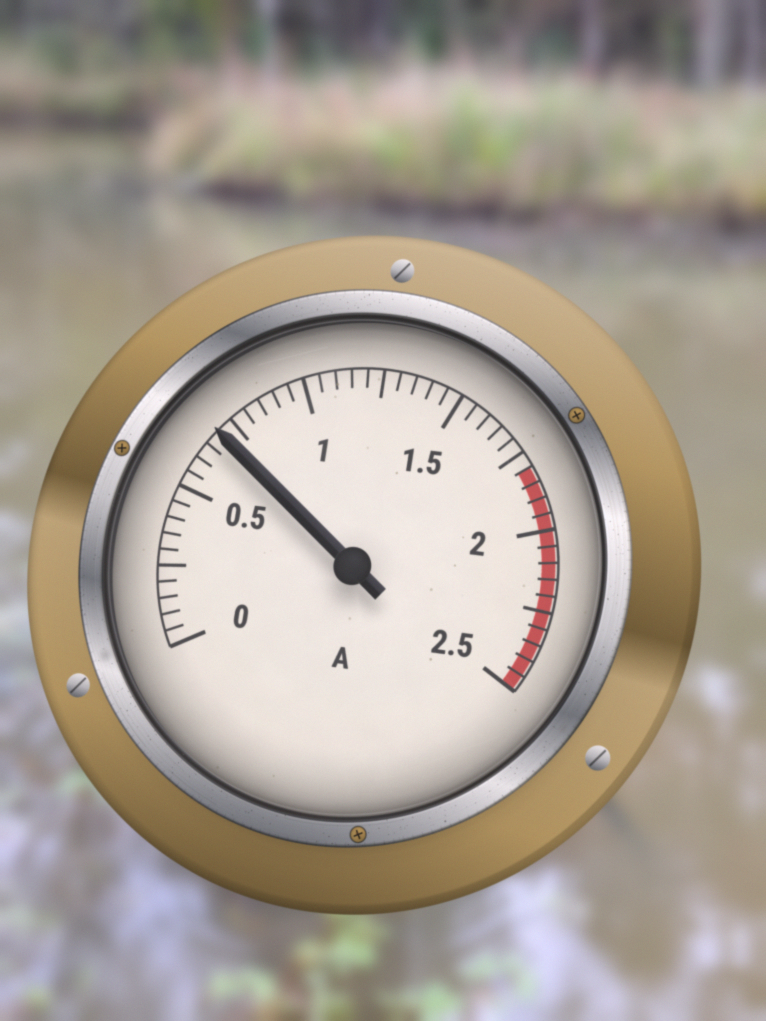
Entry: 0.7 A
